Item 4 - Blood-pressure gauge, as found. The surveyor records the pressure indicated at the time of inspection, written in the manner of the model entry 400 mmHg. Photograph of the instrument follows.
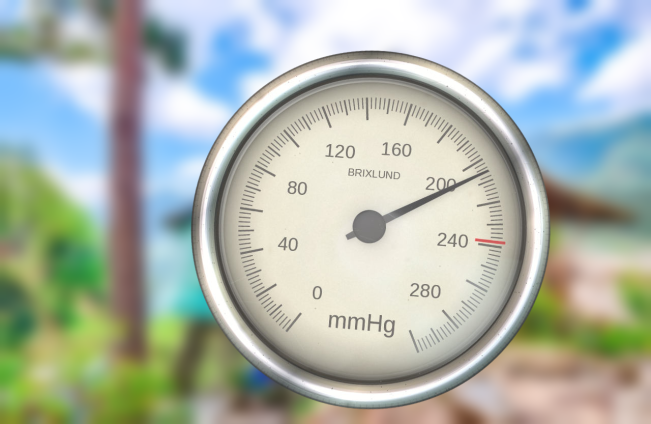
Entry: 206 mmHg
